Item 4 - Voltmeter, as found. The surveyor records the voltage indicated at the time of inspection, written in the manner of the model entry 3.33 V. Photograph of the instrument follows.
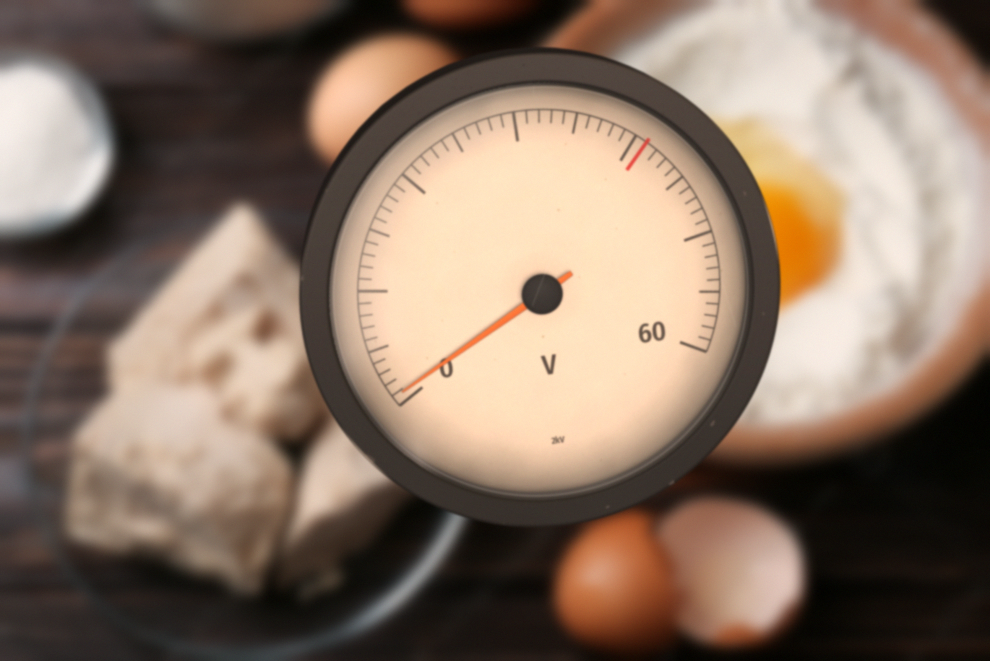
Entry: 1 V
